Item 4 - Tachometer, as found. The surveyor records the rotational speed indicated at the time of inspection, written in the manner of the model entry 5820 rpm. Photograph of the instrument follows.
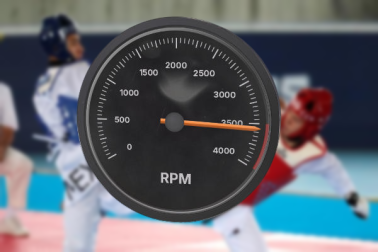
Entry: 3550 rpm
